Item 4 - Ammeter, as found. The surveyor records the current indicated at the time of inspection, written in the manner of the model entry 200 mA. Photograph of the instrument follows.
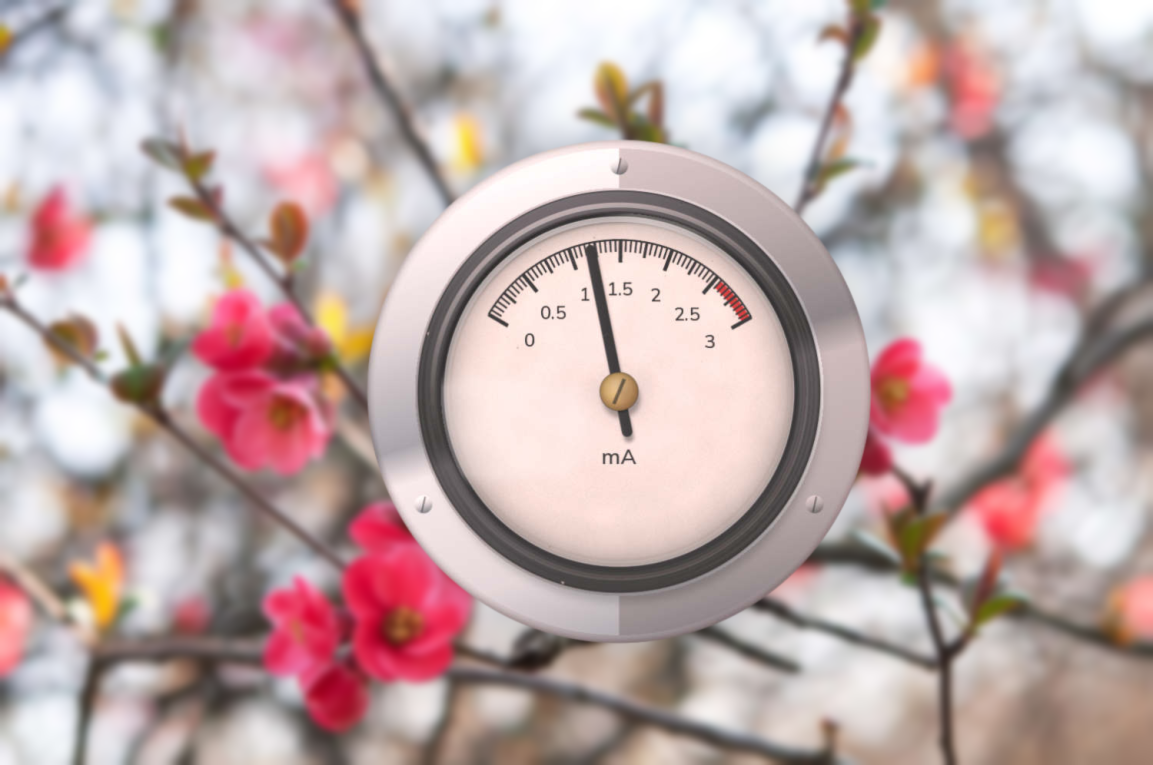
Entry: 1.2 mA
